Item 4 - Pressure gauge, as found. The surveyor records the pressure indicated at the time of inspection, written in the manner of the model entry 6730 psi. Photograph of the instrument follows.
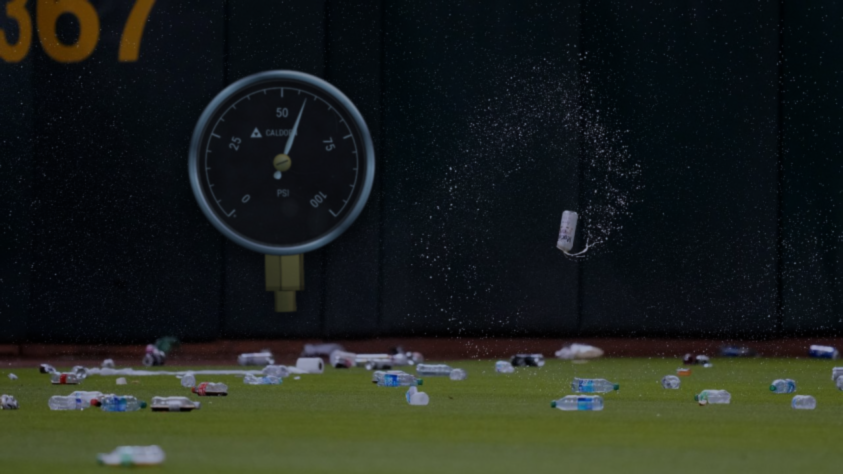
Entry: 57.5 psi
